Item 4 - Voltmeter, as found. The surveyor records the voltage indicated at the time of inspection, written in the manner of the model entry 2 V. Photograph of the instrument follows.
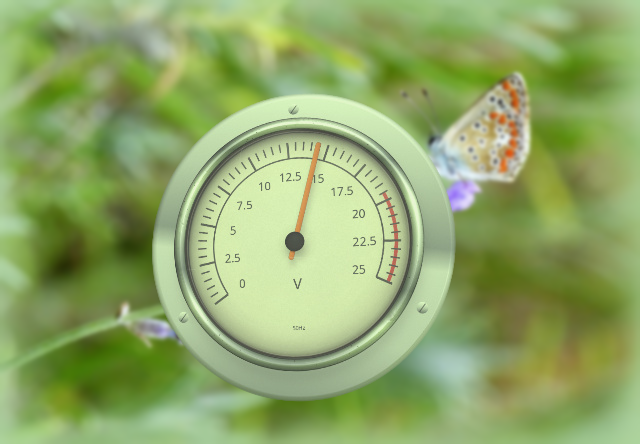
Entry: 14.5 V
